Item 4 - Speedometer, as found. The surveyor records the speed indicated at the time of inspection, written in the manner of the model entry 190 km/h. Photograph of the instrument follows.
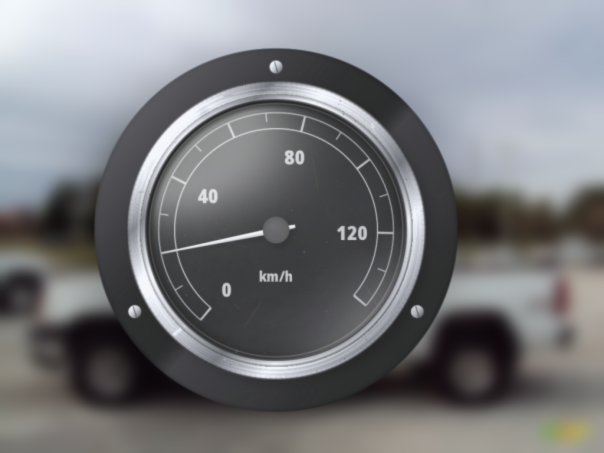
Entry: 20 km/h
